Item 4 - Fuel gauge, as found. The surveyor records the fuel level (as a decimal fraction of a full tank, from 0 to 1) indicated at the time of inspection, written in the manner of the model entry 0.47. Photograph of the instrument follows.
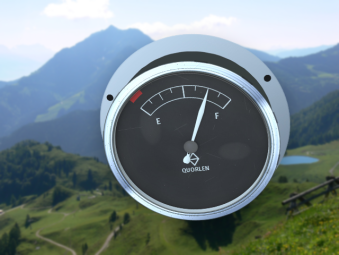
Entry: 0.75
